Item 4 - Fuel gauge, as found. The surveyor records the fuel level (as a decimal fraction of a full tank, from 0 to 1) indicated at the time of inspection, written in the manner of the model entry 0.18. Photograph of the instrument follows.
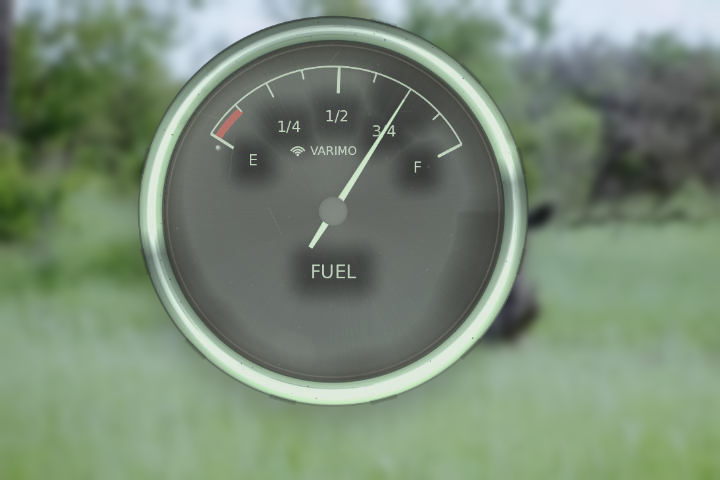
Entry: 0.75
